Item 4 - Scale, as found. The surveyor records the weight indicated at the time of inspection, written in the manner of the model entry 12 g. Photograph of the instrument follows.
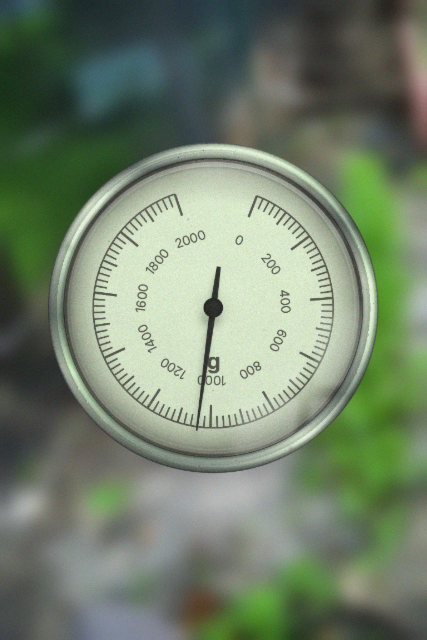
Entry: 1040 g
